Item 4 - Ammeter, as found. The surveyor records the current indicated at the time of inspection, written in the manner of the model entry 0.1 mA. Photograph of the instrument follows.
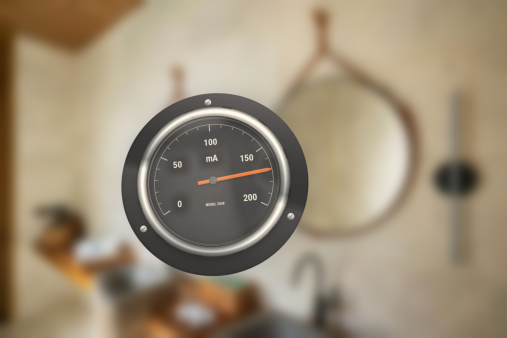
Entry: 170 mA
